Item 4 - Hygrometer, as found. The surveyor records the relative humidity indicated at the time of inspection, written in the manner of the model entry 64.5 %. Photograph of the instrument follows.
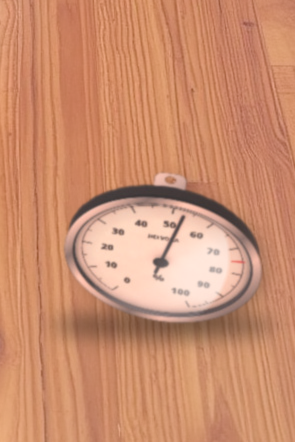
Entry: 52.5 %
